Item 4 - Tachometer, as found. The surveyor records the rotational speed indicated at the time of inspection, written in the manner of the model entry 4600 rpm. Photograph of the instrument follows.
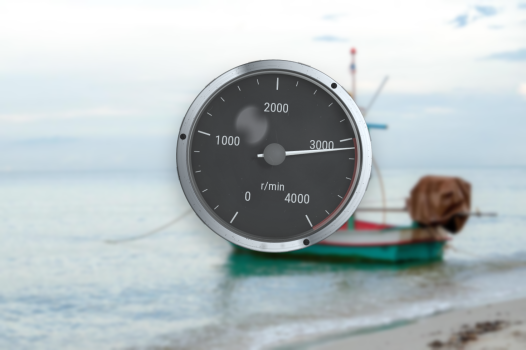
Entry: 3100 rpm
